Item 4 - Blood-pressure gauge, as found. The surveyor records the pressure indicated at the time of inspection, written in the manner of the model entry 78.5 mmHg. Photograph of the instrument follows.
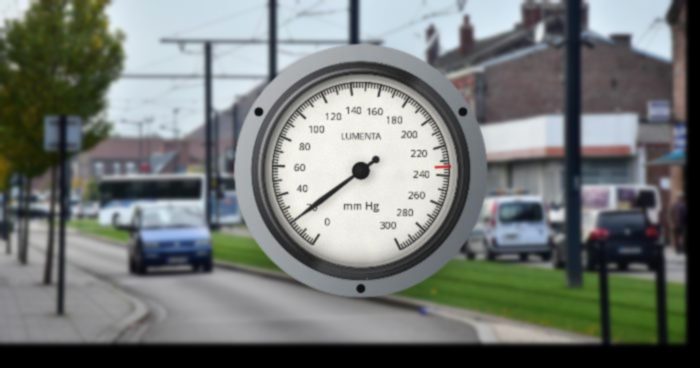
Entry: 20 mmHg
